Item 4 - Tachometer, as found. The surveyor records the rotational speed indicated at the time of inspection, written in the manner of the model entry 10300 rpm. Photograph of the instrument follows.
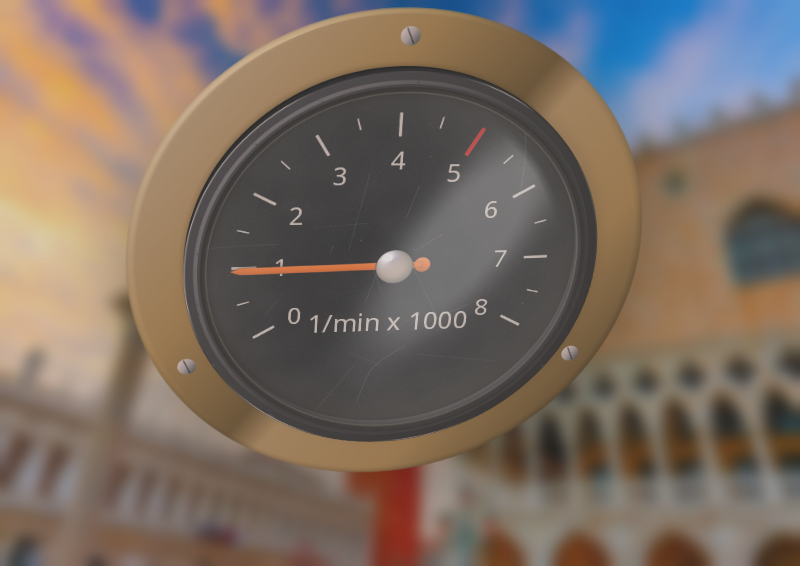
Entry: 1000 rpm
